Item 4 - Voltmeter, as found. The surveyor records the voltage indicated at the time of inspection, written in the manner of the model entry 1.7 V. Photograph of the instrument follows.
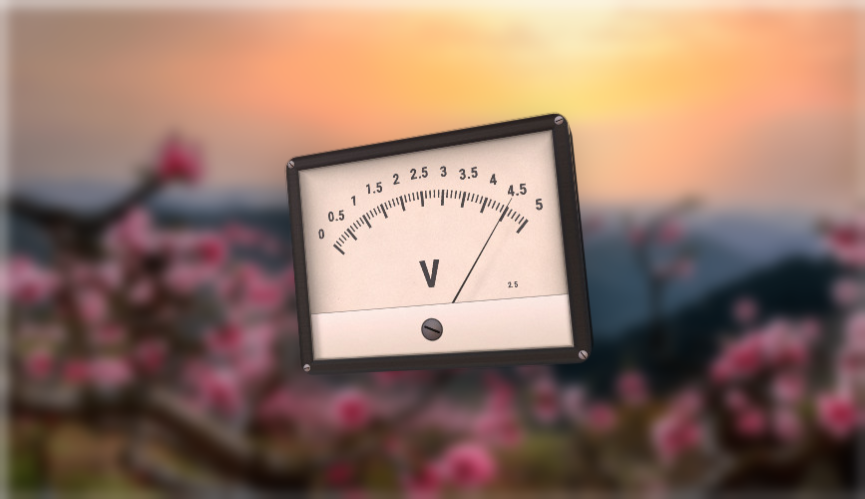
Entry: 4.5 V
